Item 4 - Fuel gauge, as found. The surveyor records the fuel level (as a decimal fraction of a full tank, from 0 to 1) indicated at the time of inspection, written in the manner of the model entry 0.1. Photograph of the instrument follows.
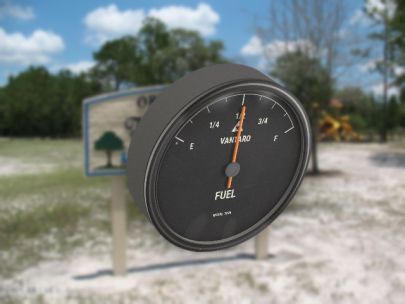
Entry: 0.5
